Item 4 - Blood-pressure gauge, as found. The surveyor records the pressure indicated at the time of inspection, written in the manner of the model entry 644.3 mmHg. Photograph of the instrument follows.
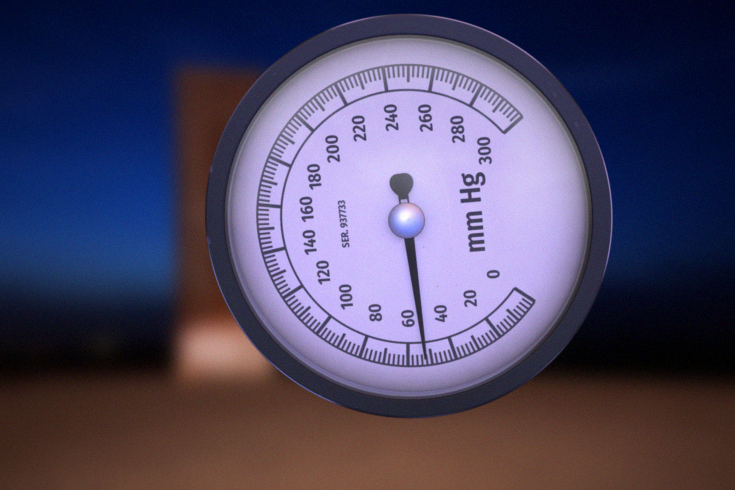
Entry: 52 mmHg
